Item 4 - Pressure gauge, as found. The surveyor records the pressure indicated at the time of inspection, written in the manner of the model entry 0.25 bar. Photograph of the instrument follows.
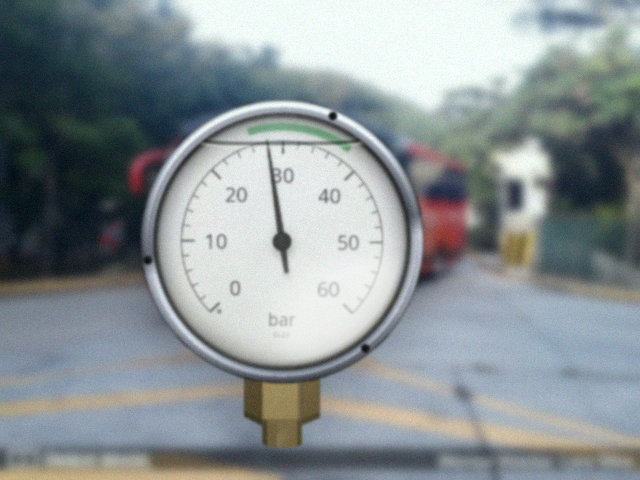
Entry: 28 bar
